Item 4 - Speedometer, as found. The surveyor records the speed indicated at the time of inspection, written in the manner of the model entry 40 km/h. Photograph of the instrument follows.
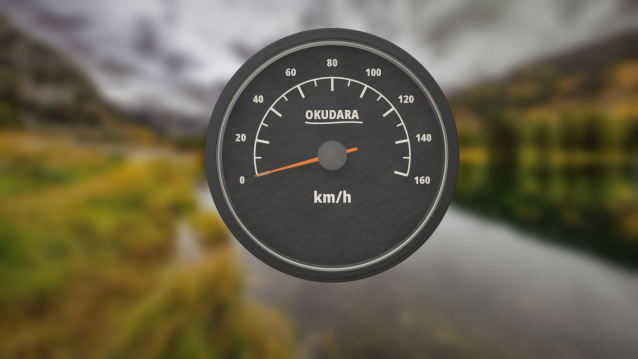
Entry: 0 km/h
